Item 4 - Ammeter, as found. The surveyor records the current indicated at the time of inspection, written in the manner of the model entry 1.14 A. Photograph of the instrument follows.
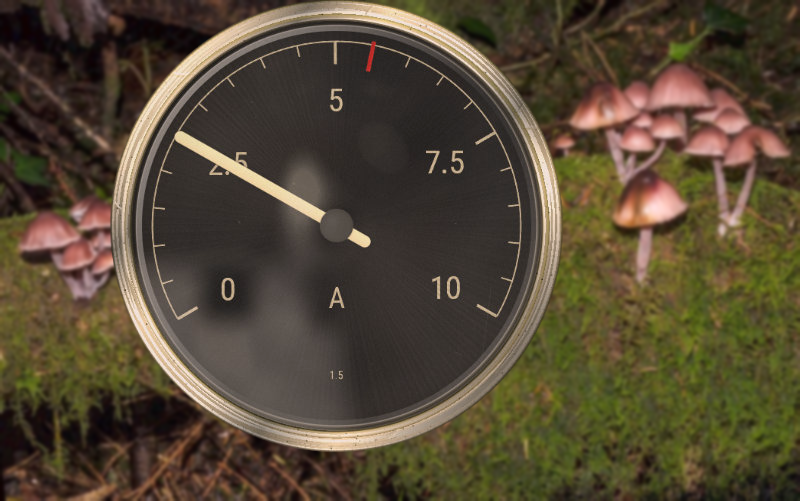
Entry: 2.5 A
